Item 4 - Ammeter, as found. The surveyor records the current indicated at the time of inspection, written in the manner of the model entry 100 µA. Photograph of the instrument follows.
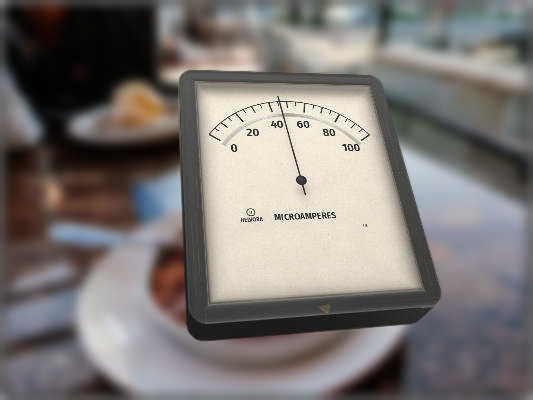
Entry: 45 µA
